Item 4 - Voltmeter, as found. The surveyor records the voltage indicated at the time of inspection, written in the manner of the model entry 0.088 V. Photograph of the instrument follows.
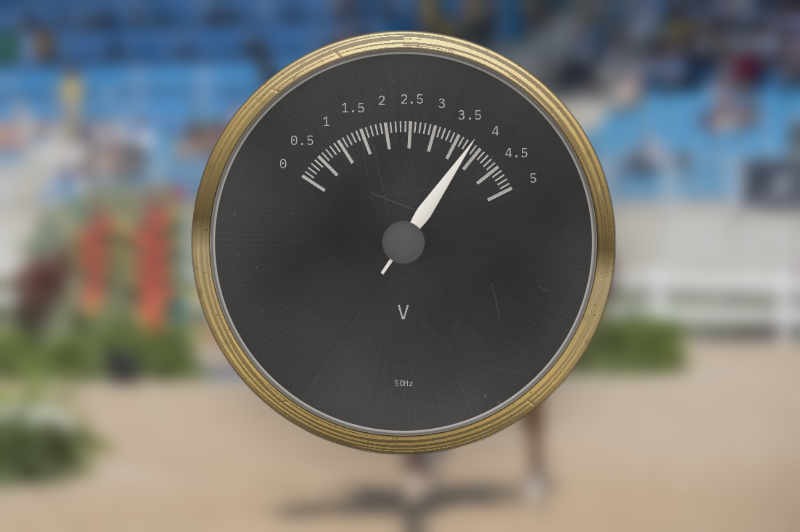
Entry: 3.8 V
